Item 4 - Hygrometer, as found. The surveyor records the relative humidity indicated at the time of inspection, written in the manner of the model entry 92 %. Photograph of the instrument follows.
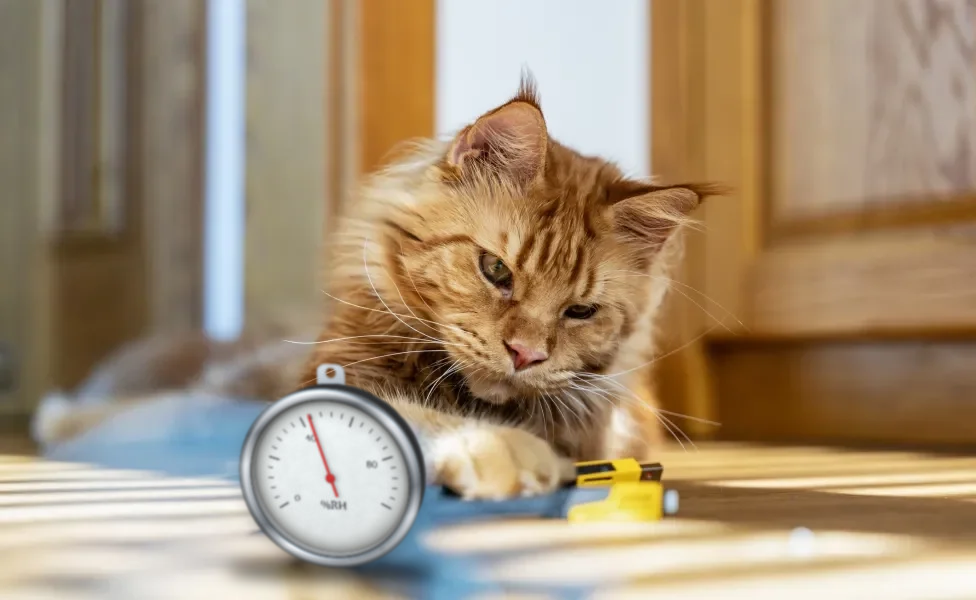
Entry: 44 %
